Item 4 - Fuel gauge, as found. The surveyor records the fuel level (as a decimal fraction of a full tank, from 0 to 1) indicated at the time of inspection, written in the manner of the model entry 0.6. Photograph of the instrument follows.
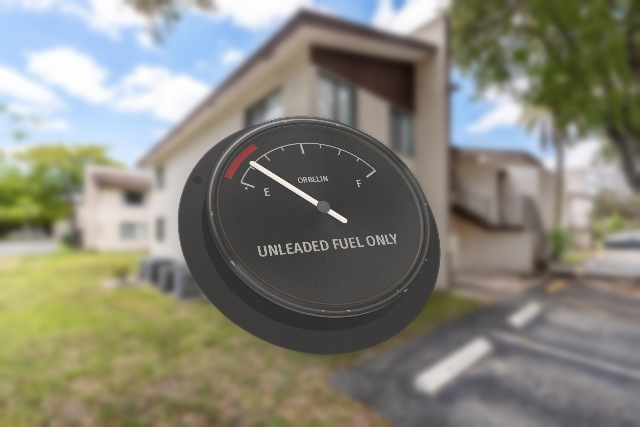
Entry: 0.125
